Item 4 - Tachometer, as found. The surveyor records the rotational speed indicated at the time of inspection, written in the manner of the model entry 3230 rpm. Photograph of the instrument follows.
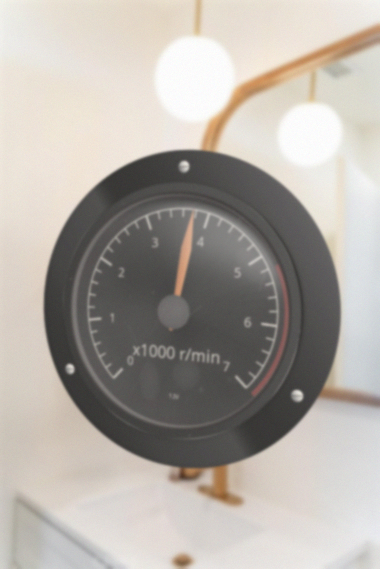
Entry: 3800 rpm
